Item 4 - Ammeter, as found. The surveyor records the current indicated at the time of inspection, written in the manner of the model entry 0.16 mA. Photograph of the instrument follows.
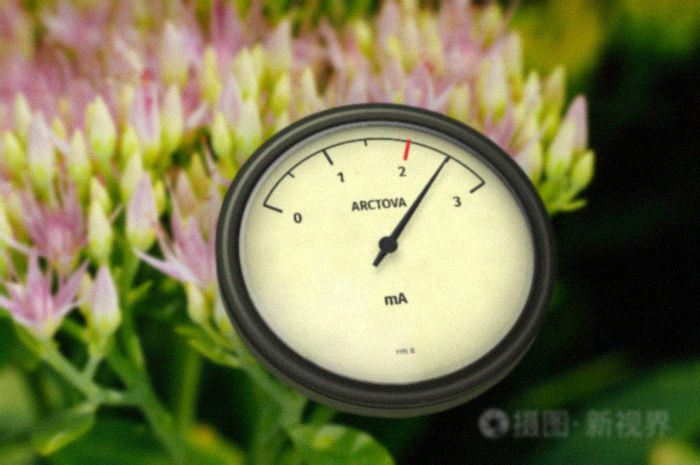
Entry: 2.5 mA
